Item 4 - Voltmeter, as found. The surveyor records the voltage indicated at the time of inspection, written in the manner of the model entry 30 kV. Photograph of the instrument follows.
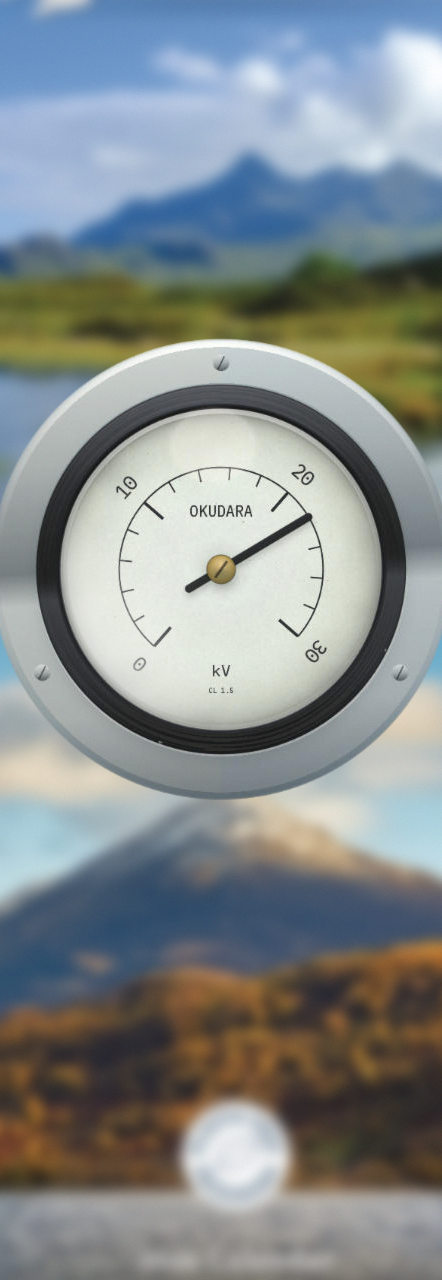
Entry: 22 kV
